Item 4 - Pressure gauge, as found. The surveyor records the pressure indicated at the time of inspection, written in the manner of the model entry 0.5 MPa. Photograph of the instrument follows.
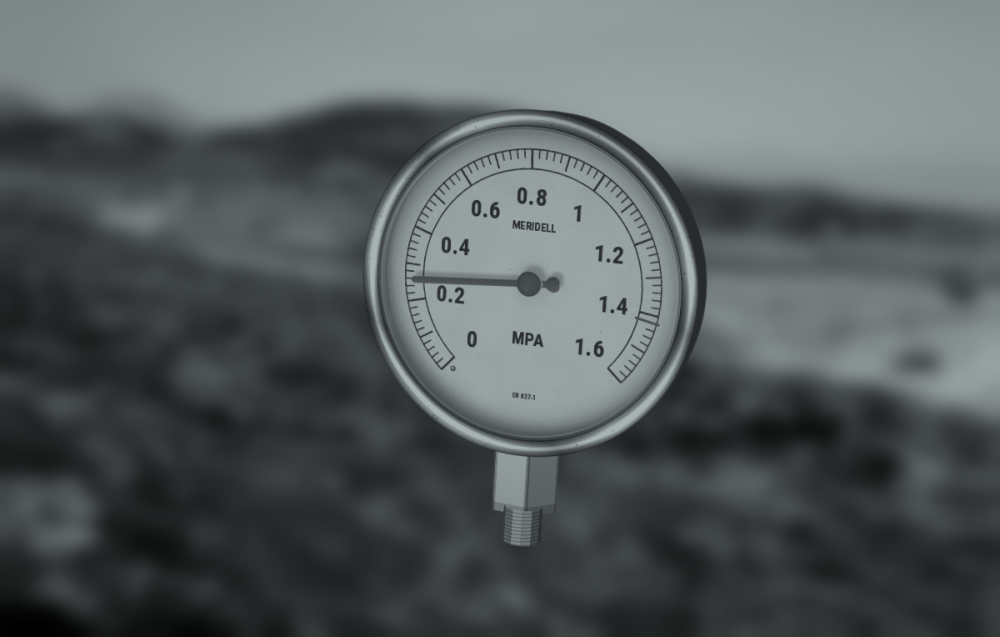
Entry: 0.26 MPa
